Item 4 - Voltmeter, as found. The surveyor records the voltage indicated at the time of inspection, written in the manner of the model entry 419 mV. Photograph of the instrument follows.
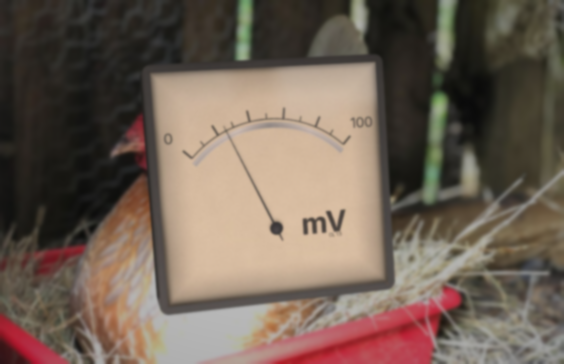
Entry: 25 mV
